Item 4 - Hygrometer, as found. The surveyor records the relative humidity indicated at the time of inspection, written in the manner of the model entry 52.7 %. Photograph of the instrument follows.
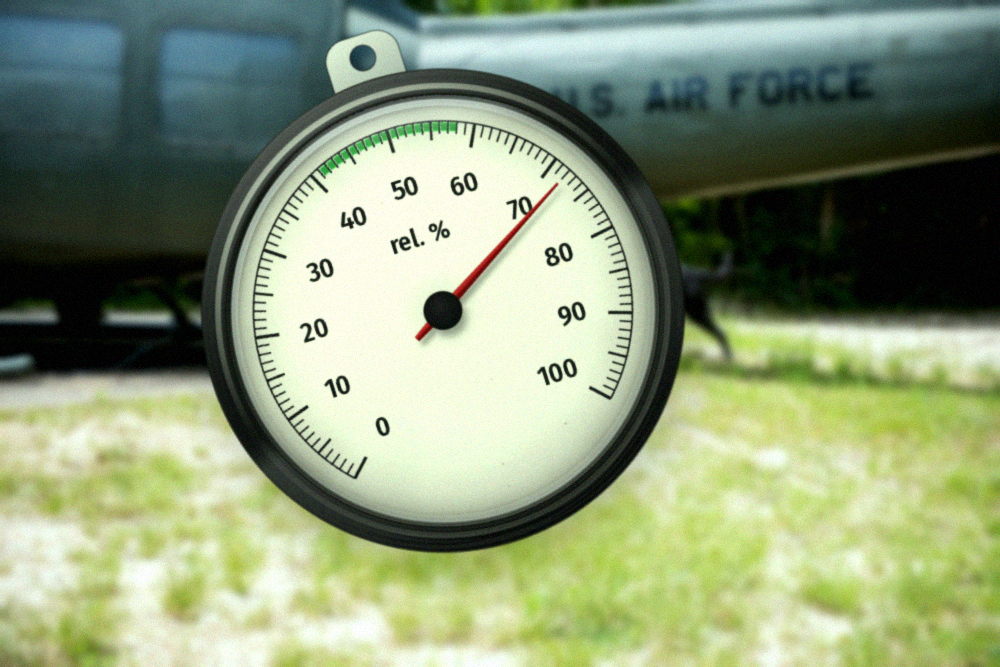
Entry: 72 %
